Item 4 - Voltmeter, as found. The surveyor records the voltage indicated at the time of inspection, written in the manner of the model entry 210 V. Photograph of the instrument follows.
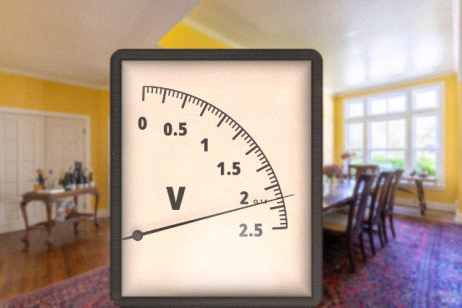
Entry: 2.15 V
